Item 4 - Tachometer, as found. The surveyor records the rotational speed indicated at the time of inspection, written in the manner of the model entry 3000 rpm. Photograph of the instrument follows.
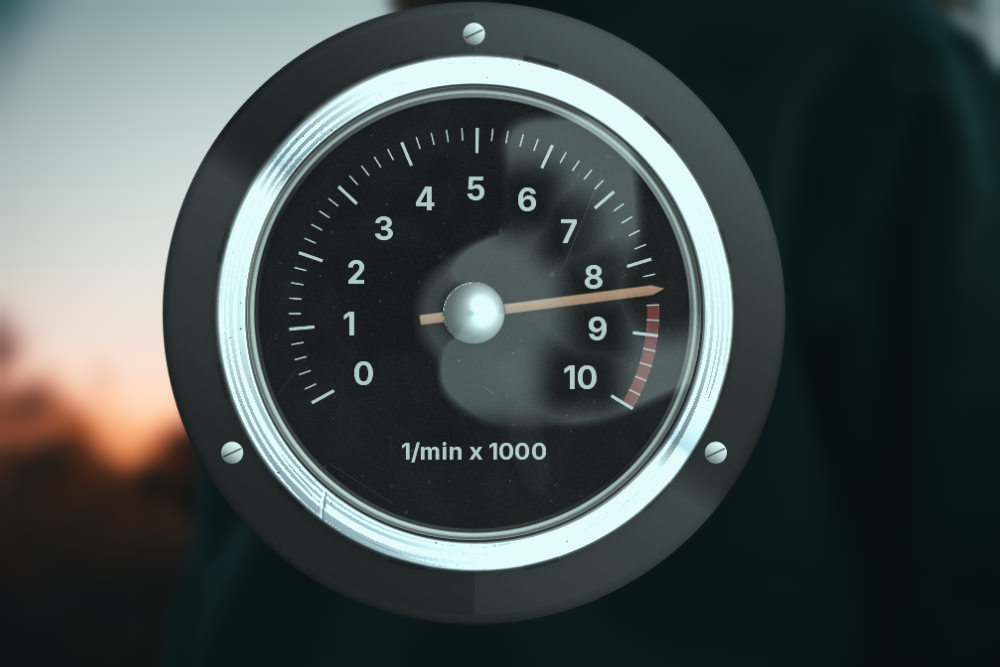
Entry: 8400 rpm
